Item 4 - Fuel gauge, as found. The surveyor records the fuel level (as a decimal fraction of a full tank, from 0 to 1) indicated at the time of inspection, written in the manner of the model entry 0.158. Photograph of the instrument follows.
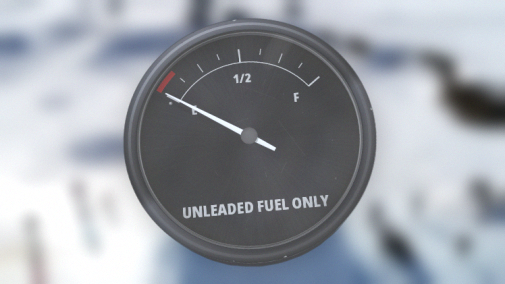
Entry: 0
